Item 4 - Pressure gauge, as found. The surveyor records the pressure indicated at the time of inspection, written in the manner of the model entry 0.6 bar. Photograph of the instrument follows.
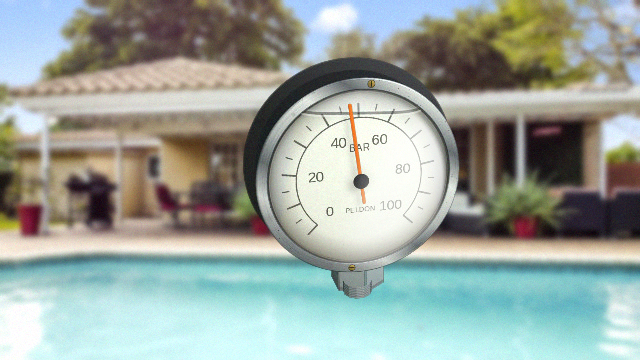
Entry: 47.5 bar
